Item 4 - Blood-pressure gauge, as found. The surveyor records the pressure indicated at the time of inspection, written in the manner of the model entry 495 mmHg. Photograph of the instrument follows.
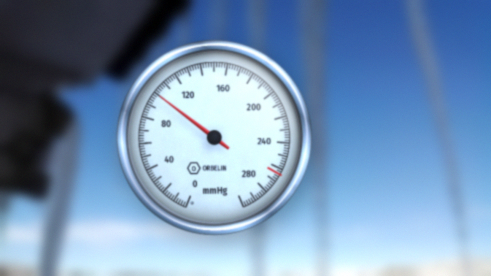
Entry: 100 mmHg
